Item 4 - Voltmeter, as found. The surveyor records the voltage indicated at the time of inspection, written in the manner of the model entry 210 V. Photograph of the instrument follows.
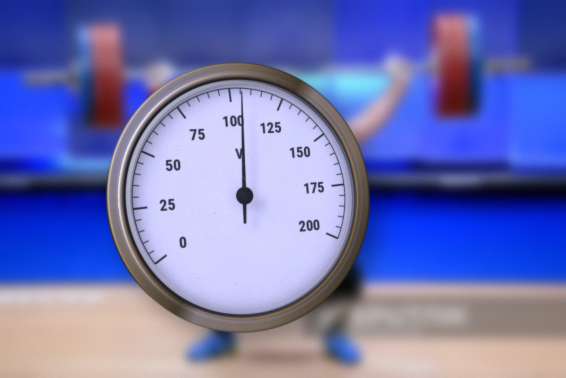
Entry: 105 V
